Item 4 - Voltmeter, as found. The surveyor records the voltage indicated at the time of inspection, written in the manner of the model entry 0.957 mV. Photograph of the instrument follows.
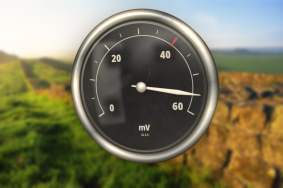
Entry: 55 mV
